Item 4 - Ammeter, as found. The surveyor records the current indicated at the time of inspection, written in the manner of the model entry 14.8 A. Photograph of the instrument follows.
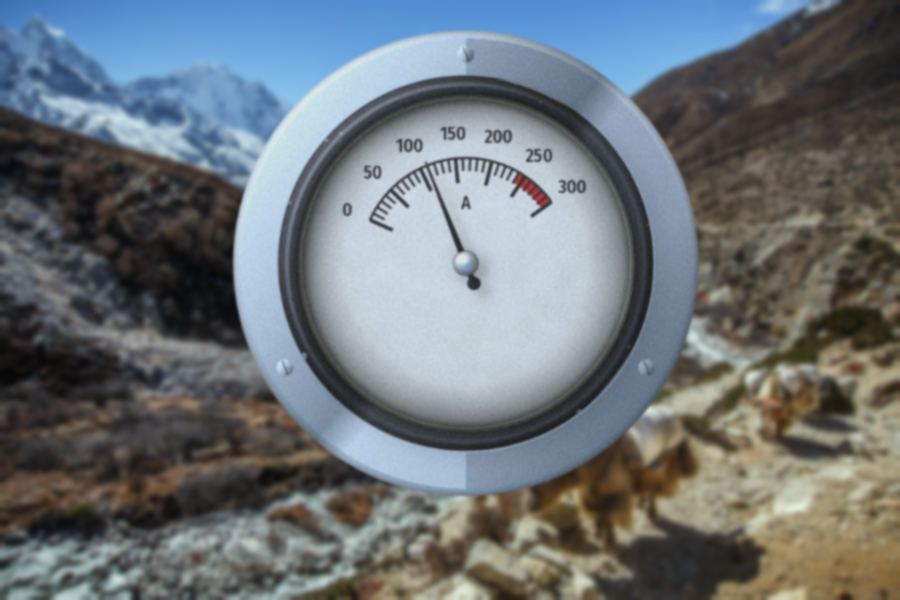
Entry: 110 A
